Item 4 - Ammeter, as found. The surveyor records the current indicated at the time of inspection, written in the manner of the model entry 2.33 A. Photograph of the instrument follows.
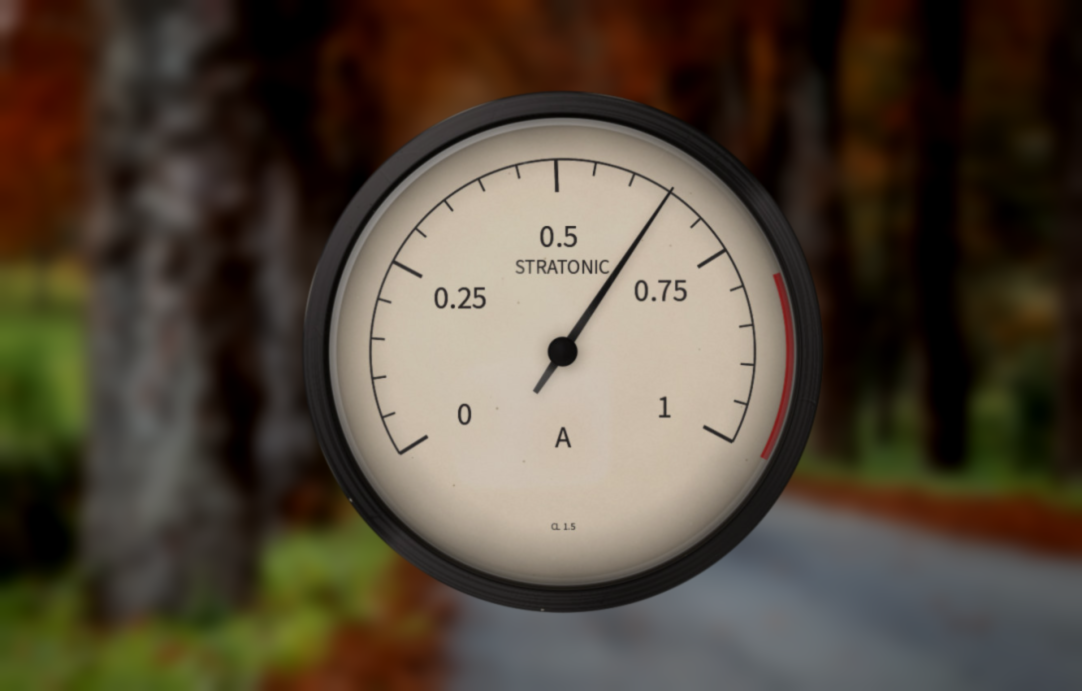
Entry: 0.65 A
